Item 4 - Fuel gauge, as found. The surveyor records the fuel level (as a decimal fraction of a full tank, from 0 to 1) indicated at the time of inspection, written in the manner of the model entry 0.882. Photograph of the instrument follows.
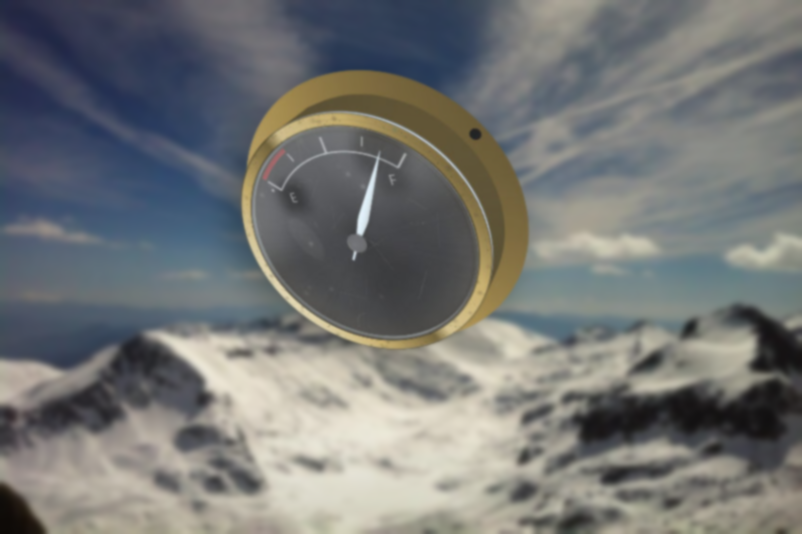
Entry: 0.875
